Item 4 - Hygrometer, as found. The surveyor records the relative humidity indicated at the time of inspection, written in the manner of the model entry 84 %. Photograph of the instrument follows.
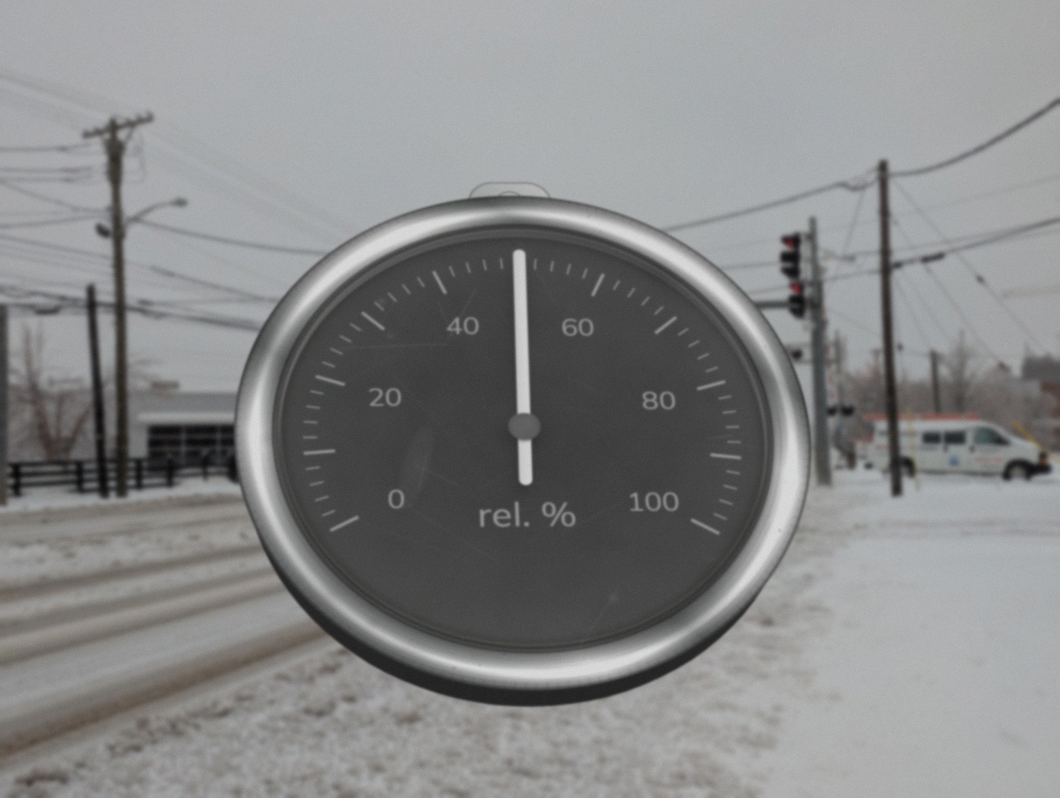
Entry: 50 %
